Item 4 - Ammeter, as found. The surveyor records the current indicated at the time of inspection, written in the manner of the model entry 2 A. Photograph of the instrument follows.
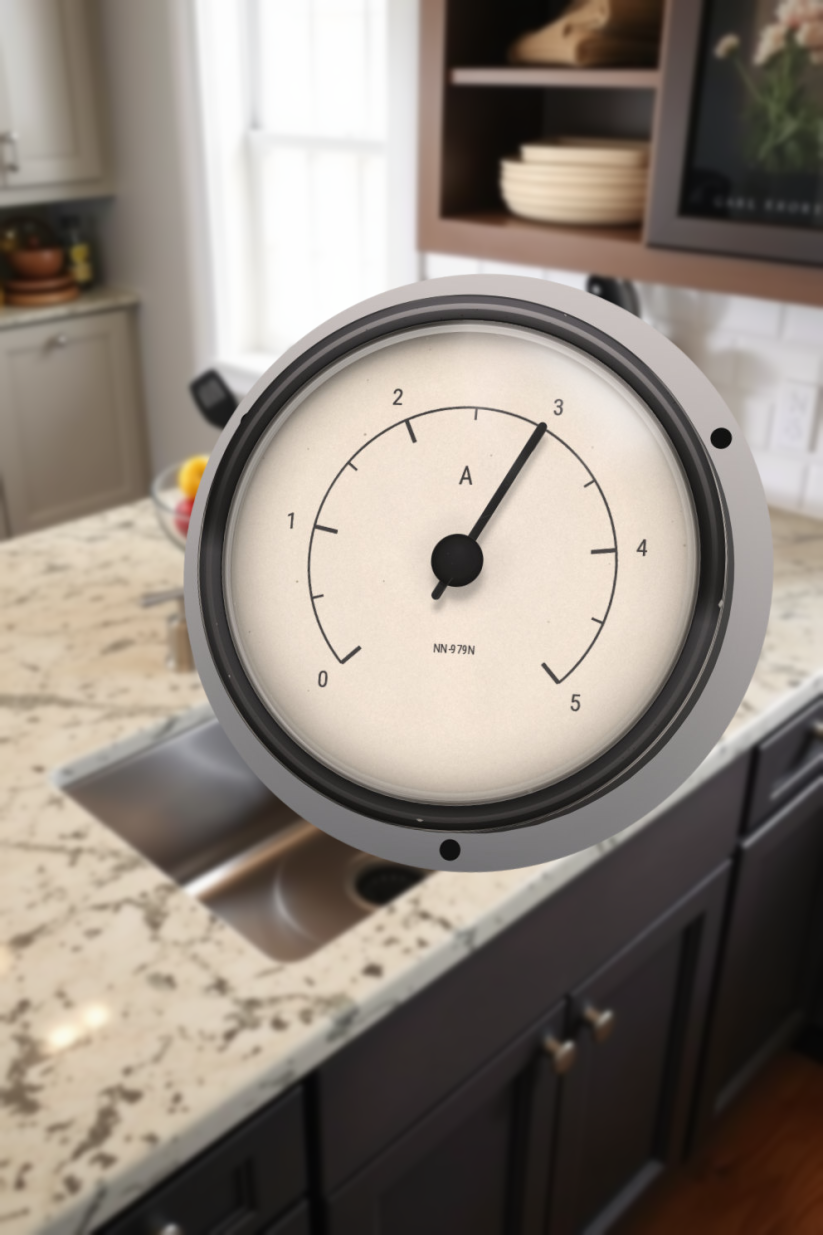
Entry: 3 A
